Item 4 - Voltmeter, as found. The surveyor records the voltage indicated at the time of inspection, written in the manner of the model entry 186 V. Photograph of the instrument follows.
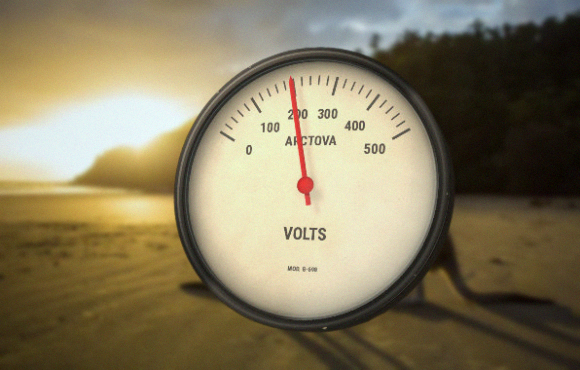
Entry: 200 V
